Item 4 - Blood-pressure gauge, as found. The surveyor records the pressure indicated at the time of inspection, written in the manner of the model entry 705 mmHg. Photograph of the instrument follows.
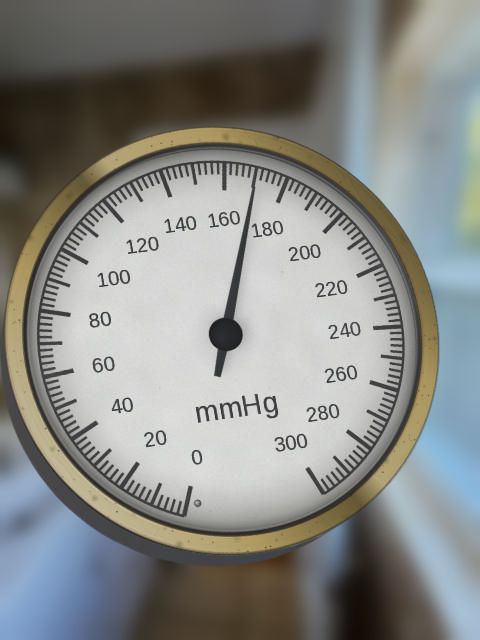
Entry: 170 mmHg
